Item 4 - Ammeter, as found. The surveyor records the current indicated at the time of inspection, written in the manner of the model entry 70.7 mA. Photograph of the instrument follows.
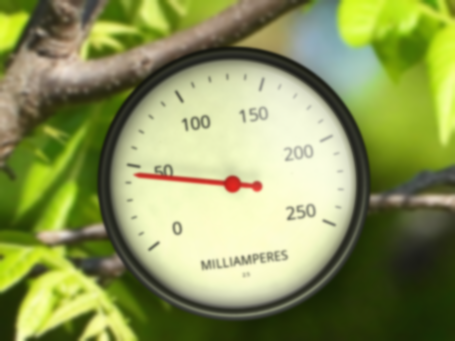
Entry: 45 mA
